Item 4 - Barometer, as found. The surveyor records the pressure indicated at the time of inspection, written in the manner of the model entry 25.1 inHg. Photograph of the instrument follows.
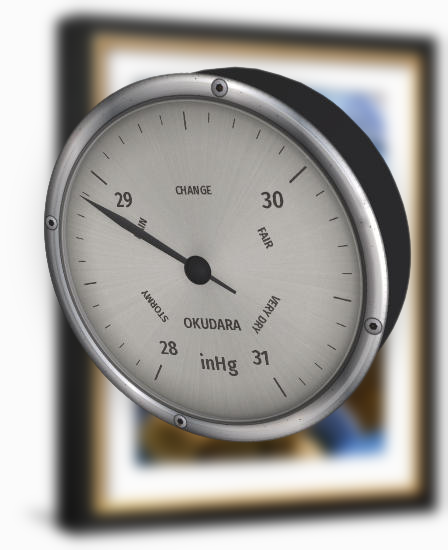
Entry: 28.9 inHg
